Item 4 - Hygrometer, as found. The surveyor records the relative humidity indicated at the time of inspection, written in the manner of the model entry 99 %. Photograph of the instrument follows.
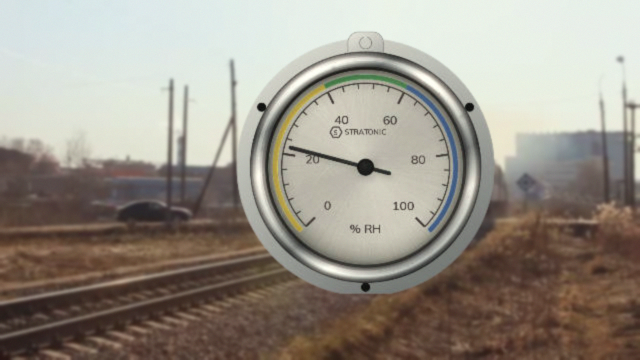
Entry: 22 %
